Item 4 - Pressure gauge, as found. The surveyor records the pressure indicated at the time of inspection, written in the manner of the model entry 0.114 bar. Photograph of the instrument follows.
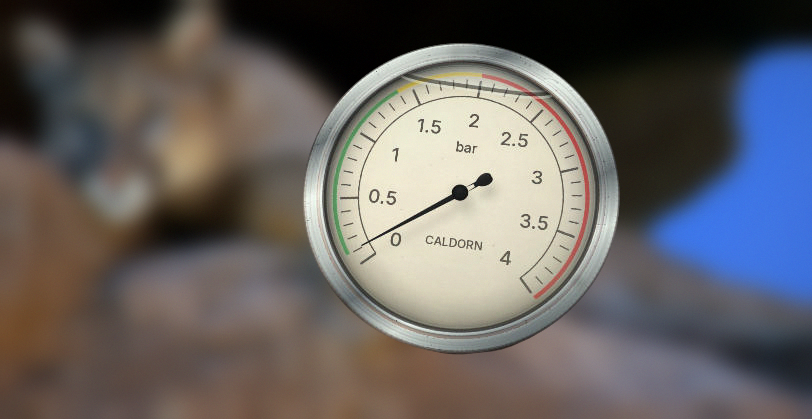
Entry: 0.1 bar
